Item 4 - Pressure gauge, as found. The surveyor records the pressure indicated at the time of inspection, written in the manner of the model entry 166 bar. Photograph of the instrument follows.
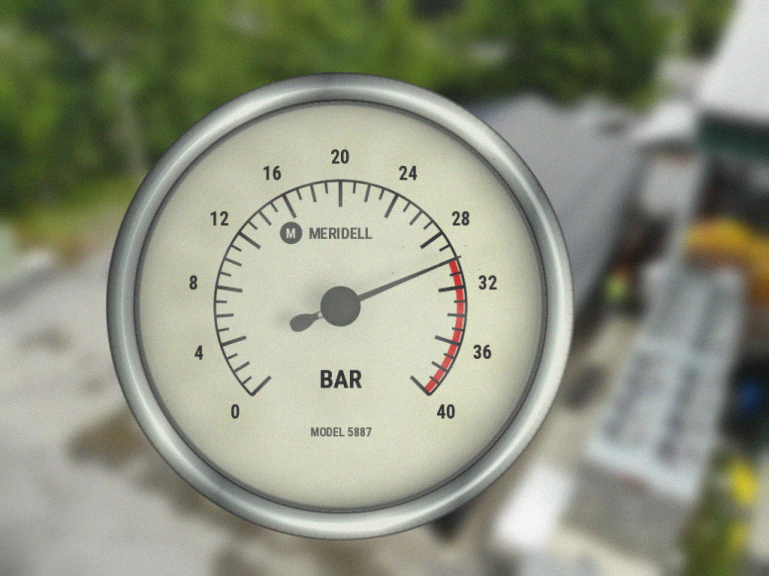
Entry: 30 bar
